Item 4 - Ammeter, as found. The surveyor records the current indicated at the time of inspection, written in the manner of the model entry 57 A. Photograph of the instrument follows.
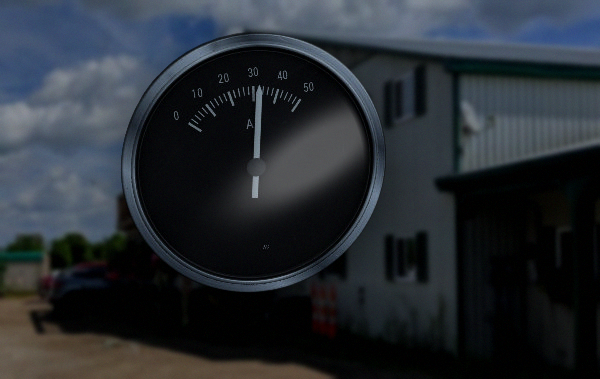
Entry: 32 A
